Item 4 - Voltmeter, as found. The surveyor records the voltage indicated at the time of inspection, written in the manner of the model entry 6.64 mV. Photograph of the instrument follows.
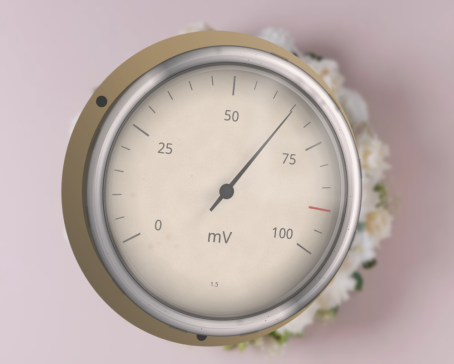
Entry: 65 mV
